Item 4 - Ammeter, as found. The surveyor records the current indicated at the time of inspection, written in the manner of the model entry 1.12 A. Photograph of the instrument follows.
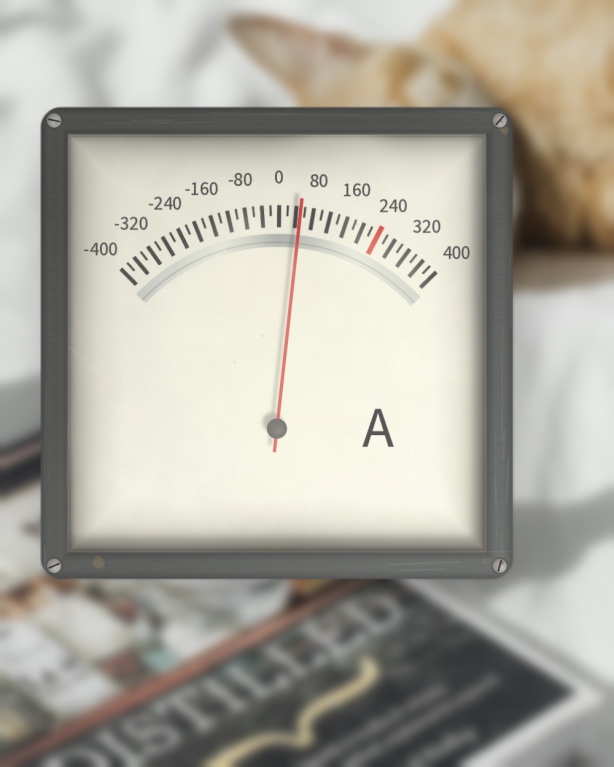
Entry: 50 A
